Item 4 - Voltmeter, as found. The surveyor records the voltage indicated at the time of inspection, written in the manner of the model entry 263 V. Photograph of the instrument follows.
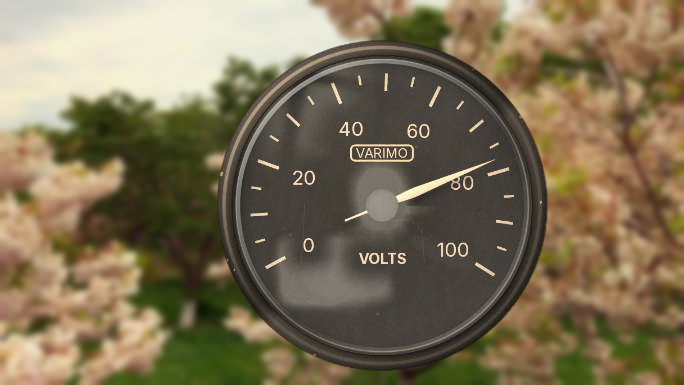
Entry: 77.5 V
